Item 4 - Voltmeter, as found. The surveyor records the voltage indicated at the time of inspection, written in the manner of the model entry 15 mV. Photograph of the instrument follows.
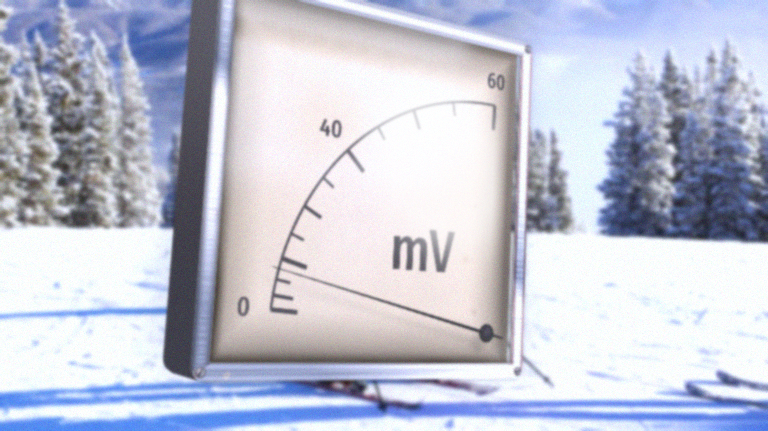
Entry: 17.5 mV
